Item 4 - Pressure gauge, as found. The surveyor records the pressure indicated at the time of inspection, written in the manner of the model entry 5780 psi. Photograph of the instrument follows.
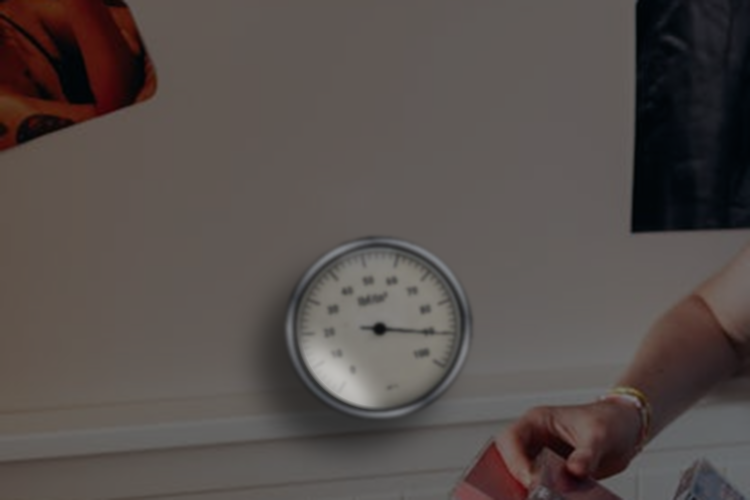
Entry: 90 psi
